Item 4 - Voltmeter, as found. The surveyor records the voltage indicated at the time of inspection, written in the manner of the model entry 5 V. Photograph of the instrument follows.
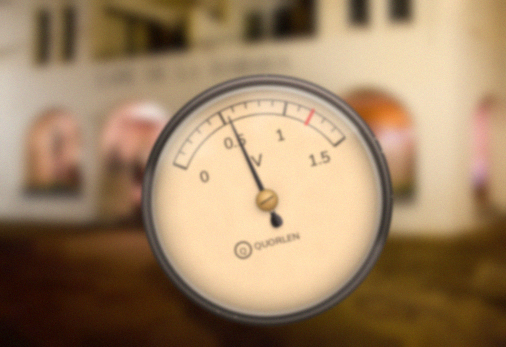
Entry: 0.55 V
